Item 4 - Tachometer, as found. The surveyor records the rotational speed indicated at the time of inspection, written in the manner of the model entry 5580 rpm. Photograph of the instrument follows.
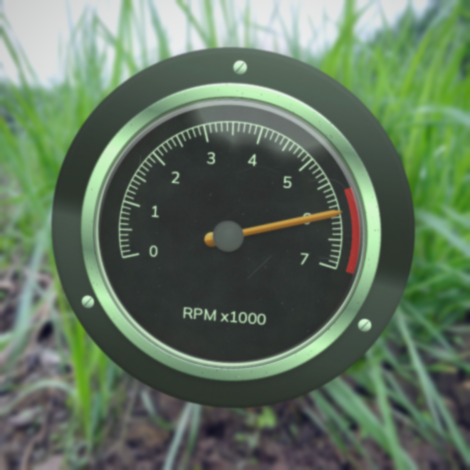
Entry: 6000 rpm
